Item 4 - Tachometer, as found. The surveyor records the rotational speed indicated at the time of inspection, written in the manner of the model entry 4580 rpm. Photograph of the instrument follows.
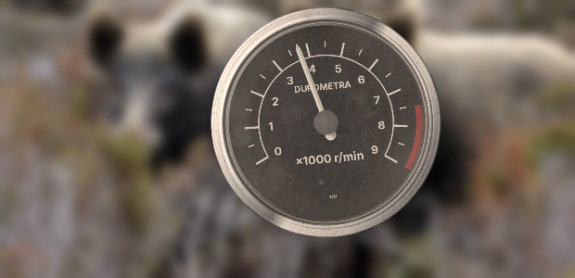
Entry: 3750 rpm
